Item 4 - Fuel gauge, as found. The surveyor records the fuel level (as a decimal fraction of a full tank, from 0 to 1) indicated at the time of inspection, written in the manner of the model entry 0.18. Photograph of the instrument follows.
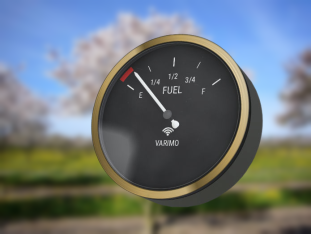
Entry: 0.125
